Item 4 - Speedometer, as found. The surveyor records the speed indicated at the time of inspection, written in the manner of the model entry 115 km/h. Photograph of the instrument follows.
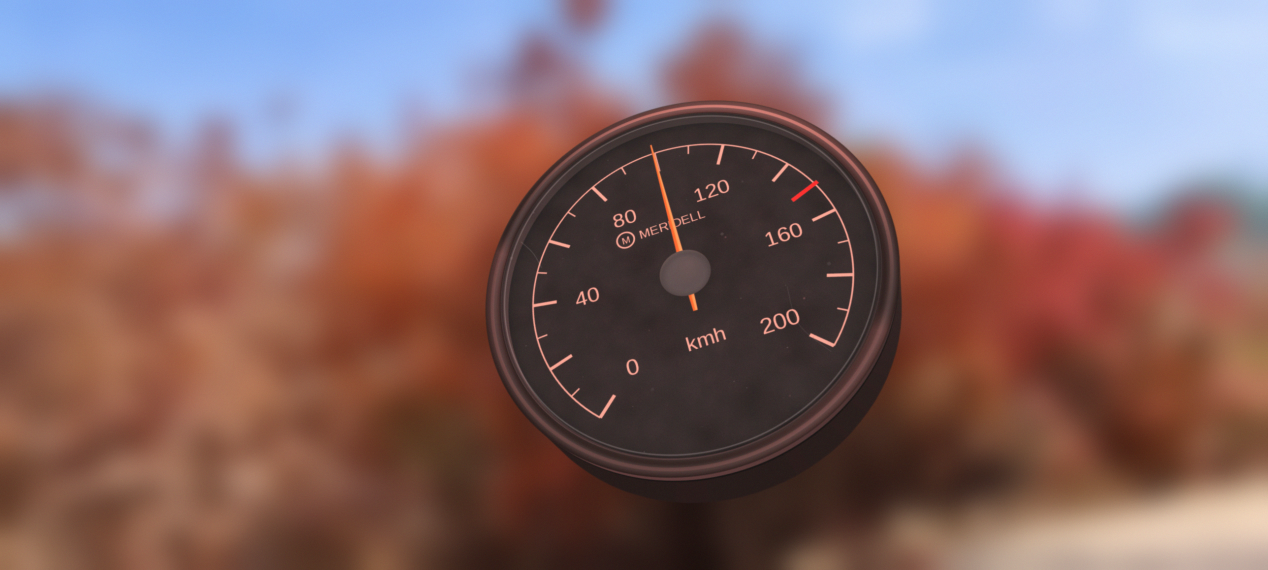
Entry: 100 km/h
